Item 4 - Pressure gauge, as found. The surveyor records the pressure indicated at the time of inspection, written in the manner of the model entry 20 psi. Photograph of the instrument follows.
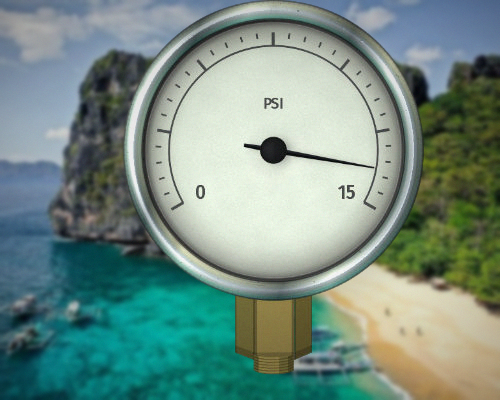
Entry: 13.75 psi
